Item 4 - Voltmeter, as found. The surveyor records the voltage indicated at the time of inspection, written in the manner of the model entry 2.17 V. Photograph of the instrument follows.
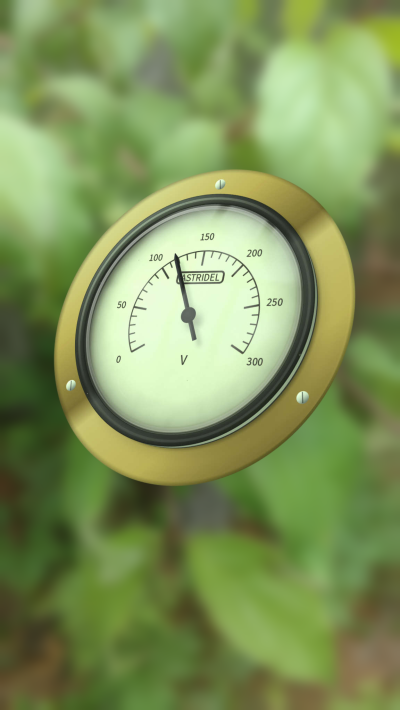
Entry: 120 V
